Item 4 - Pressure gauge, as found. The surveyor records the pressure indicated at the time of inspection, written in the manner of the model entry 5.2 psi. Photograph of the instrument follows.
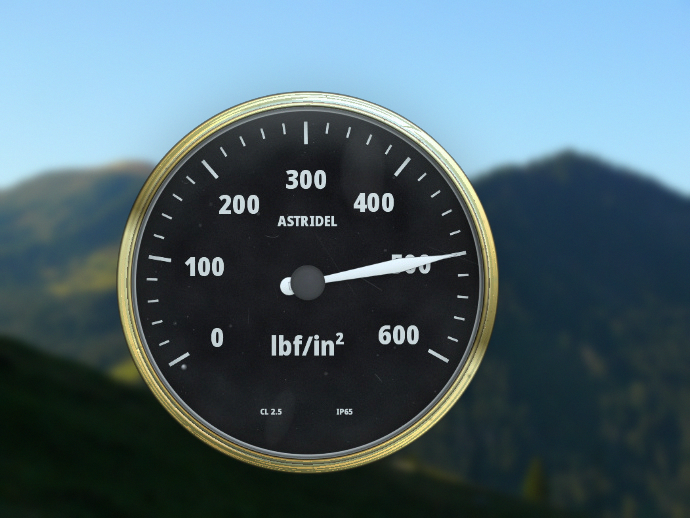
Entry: 500 psi
